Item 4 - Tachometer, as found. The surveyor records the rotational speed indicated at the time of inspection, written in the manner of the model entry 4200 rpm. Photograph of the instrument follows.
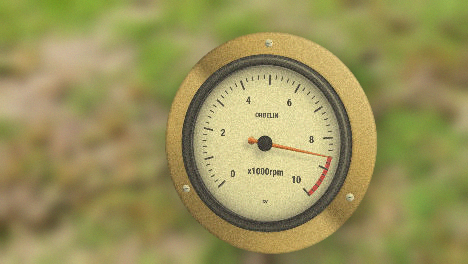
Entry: 8600 rpm
